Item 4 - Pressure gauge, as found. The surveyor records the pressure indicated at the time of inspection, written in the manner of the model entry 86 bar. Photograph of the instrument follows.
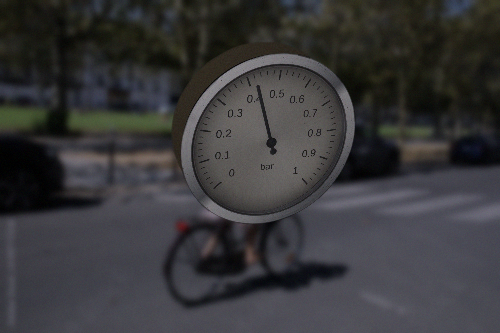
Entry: 0.42 bar
